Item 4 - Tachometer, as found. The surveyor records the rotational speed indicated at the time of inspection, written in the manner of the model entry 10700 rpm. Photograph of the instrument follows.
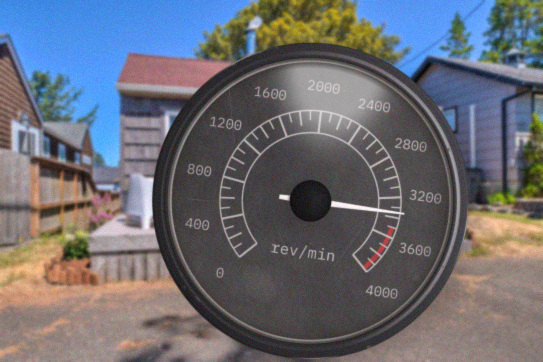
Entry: 3350 rpm
